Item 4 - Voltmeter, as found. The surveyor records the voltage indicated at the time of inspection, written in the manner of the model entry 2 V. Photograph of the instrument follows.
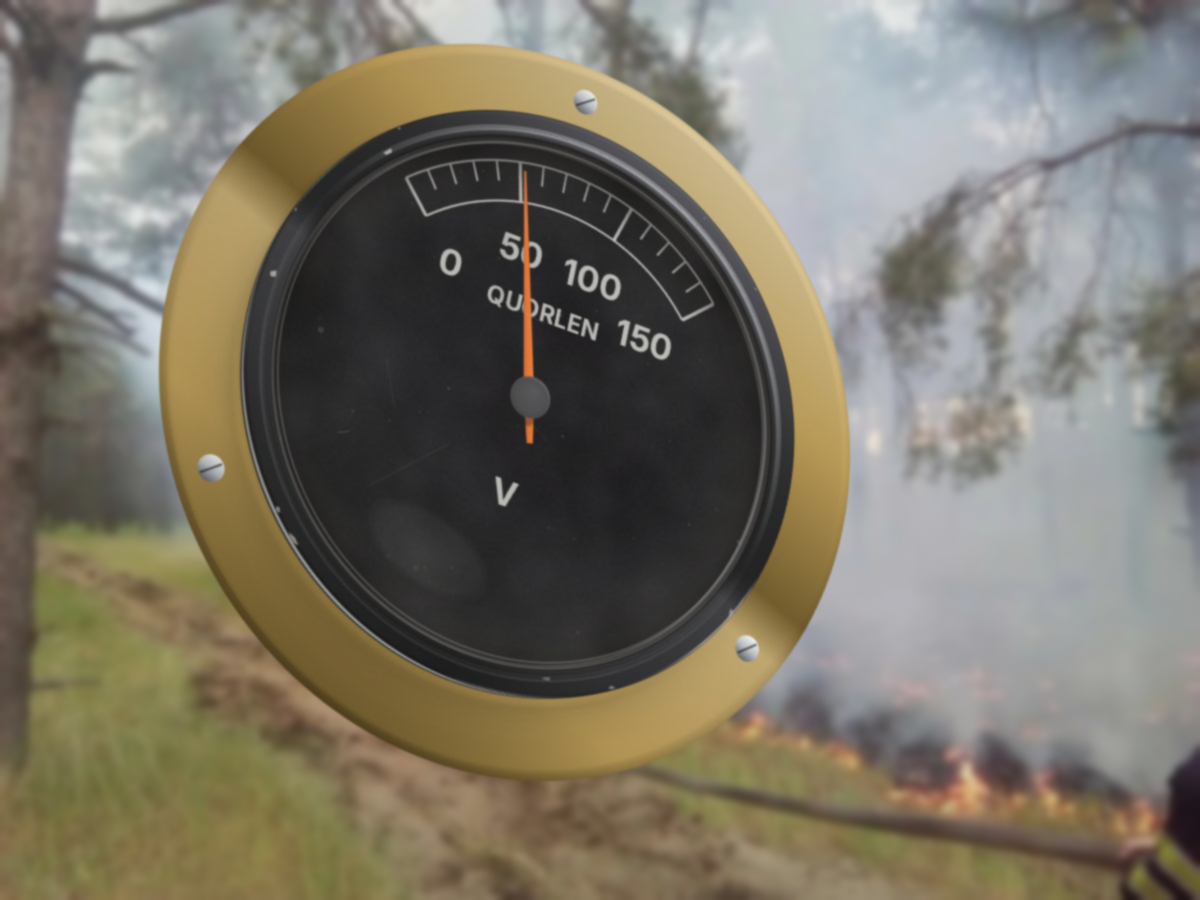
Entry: 50 V
